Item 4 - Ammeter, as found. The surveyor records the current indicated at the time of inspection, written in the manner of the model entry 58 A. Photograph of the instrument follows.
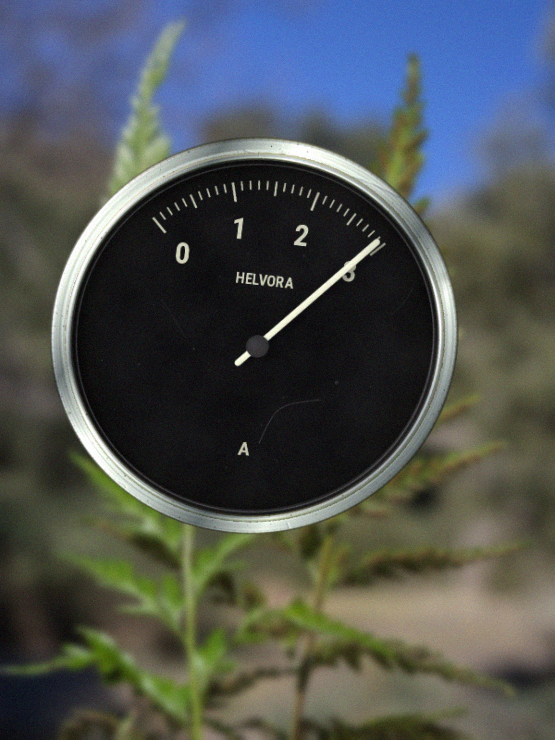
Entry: 2.9 A
